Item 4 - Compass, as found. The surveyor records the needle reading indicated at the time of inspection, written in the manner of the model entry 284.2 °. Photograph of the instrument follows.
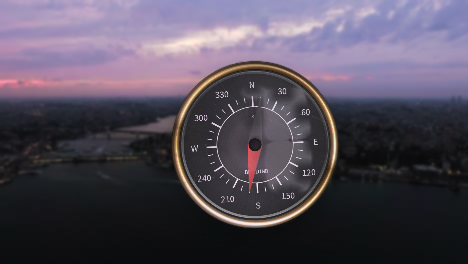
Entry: 190 °
